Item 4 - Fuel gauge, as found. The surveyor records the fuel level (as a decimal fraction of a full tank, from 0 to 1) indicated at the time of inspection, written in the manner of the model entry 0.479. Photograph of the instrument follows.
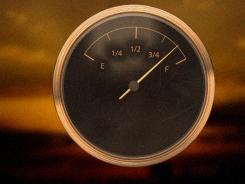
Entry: 0.875
